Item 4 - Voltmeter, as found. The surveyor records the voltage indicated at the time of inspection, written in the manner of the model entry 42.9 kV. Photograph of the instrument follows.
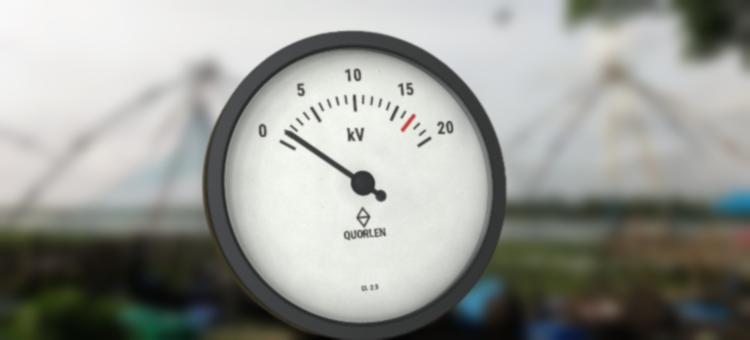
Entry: 1 kV
